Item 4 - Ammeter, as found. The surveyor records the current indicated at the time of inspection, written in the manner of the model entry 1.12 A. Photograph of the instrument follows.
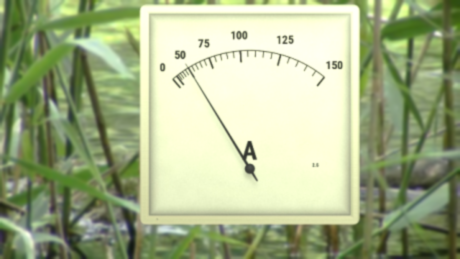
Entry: 50 A
